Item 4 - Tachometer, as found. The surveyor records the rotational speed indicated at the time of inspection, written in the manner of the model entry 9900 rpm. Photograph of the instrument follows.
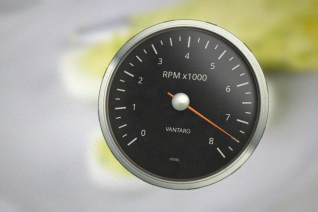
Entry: 7500 rpm
